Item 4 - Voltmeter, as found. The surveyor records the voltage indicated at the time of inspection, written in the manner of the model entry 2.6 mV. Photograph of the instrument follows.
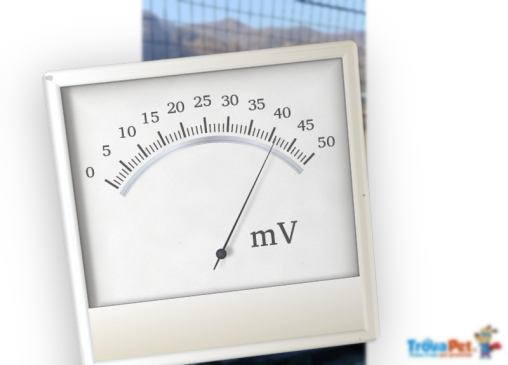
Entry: 41 mV
